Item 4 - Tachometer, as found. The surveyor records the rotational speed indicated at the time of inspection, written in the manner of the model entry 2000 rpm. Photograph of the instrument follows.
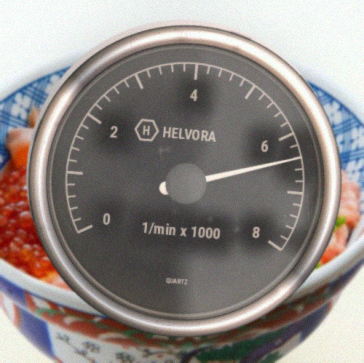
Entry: 6400 rpm
